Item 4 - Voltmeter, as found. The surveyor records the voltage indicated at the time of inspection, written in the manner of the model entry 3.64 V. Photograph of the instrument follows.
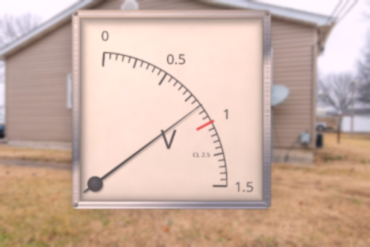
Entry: 0.85 V
